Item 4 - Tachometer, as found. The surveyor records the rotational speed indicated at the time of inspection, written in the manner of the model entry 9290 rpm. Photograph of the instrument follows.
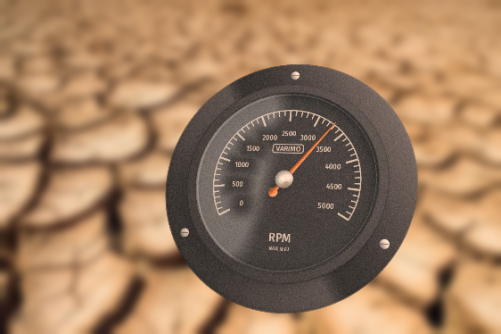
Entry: 3300 rpm
